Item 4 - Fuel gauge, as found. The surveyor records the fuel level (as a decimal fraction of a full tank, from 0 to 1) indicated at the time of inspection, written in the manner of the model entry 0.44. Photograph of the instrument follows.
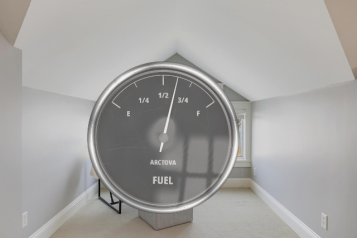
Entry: 0.625
